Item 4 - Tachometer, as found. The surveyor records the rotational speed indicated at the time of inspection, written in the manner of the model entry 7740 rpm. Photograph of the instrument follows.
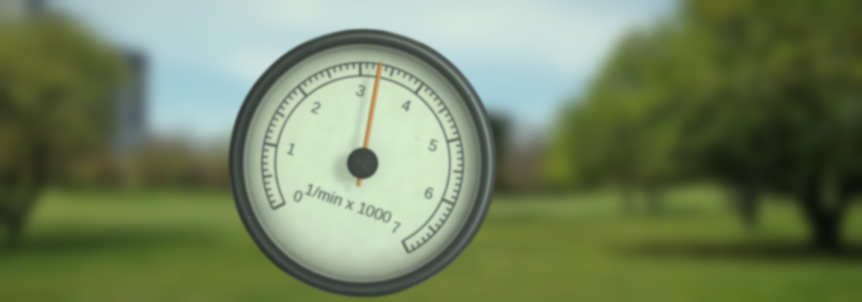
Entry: 3300 rpm
